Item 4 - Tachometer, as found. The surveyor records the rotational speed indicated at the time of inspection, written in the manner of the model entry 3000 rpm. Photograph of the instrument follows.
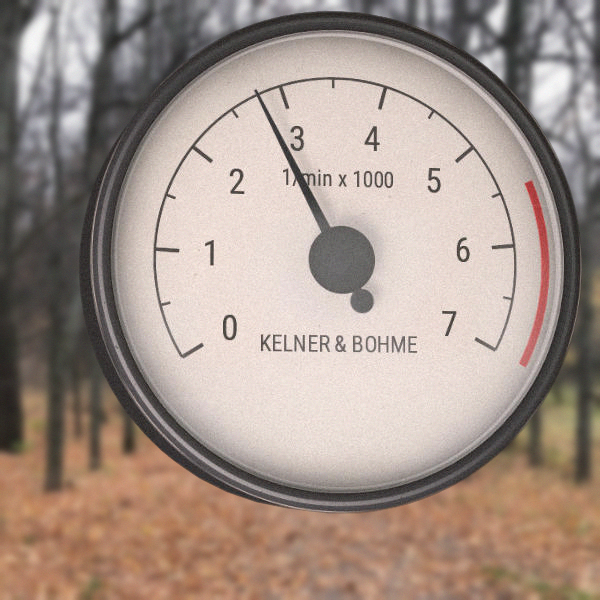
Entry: 2750 rpm
